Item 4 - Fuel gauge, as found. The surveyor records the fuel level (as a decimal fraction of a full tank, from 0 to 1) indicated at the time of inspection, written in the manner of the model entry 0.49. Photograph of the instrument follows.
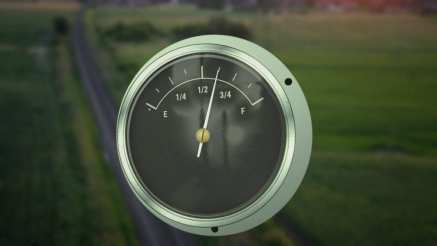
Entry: 0.625
